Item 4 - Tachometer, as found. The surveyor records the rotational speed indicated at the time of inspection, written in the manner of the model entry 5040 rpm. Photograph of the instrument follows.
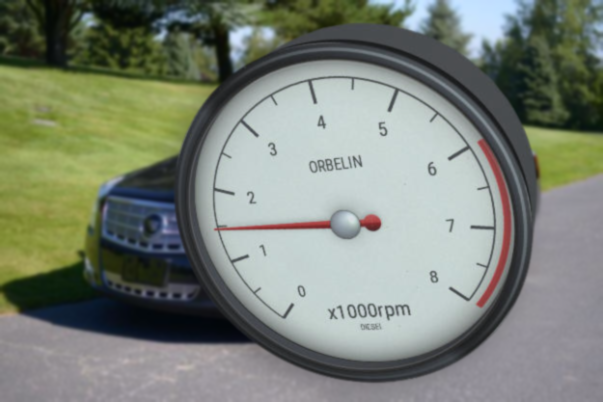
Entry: 1500 rpm
